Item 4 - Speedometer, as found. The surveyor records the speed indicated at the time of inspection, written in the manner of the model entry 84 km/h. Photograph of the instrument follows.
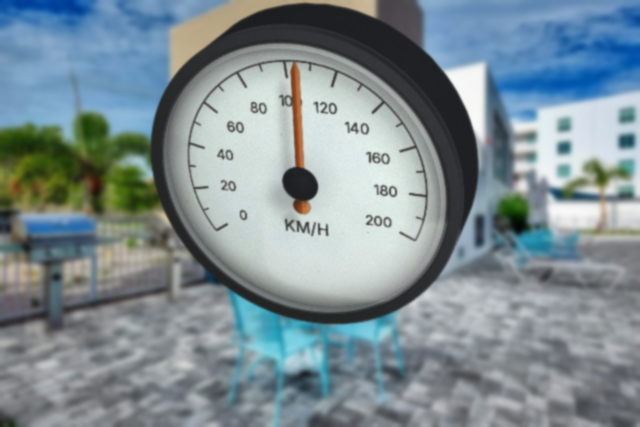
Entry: 105 km/h
